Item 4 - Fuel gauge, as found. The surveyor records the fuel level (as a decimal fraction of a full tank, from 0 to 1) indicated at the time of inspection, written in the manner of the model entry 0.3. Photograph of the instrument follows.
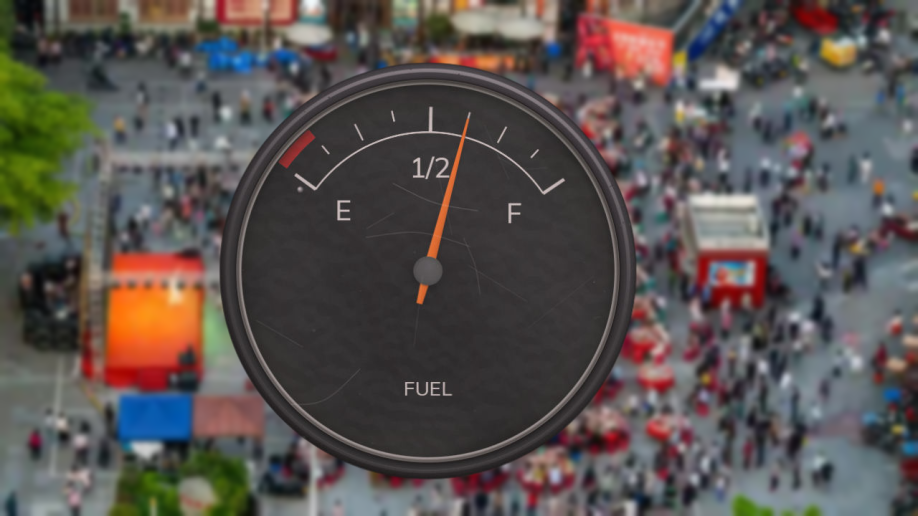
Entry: 0.625
